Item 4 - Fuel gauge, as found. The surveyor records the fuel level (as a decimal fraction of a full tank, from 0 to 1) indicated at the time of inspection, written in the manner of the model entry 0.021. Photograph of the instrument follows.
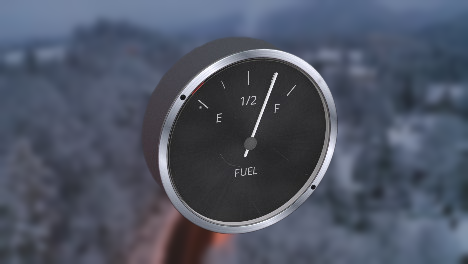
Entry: 0.75
